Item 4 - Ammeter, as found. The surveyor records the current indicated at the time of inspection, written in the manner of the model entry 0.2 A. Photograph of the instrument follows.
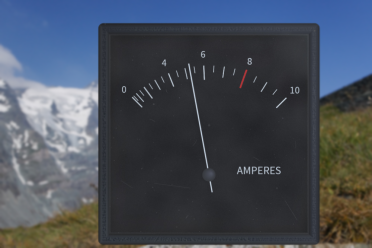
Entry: 5.25 A
